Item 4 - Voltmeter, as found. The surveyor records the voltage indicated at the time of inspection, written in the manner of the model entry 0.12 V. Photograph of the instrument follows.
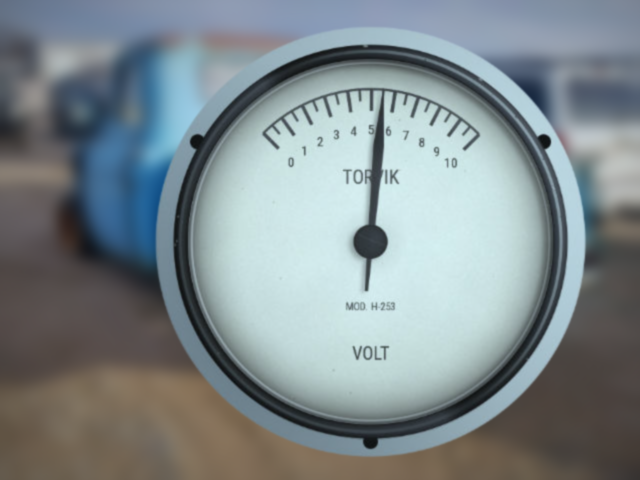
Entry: 5.5 V
